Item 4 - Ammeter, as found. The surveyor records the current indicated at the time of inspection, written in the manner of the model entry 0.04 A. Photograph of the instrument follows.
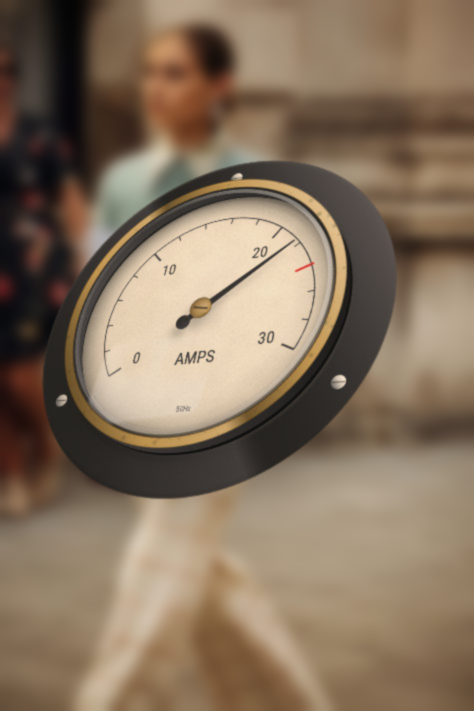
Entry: 22 A
